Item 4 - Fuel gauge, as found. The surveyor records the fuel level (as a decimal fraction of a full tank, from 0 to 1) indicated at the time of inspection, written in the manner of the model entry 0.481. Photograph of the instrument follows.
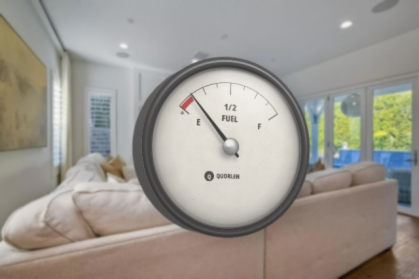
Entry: 0.125
